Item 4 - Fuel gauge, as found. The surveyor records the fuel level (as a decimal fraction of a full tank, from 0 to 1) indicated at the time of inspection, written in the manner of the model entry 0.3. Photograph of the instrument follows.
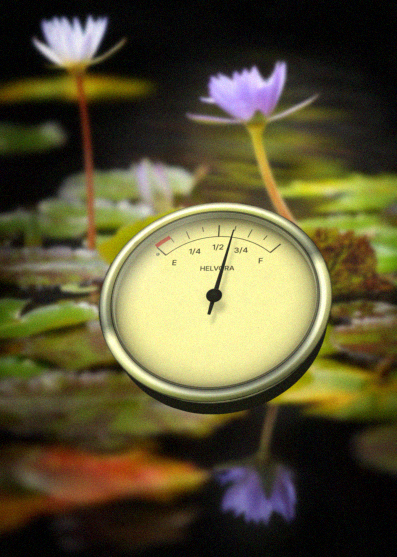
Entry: 0.625
